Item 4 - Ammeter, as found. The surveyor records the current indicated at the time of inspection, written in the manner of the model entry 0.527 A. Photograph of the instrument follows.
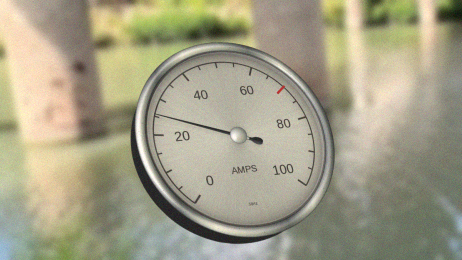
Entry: 25 A
